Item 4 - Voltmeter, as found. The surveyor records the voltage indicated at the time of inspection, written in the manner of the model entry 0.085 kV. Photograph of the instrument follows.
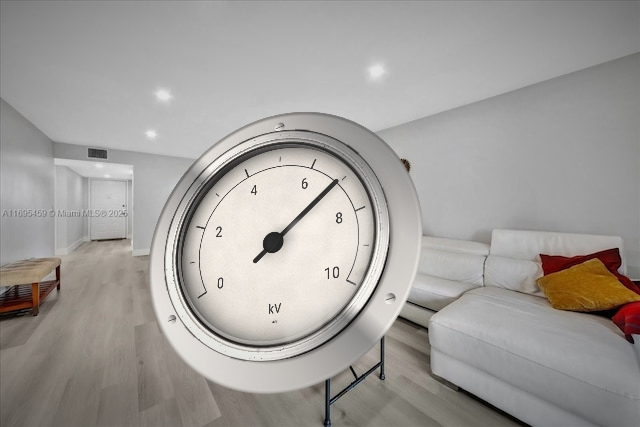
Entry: 7 kV
